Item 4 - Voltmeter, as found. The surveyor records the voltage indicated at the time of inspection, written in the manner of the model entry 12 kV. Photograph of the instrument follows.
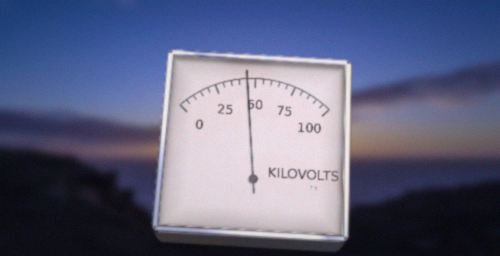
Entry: 45 kV
